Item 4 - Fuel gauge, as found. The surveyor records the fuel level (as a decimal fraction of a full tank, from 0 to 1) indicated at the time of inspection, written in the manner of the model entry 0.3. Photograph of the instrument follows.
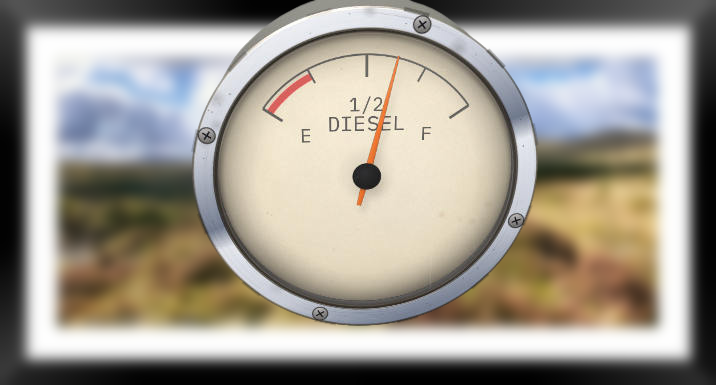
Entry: 0.625
